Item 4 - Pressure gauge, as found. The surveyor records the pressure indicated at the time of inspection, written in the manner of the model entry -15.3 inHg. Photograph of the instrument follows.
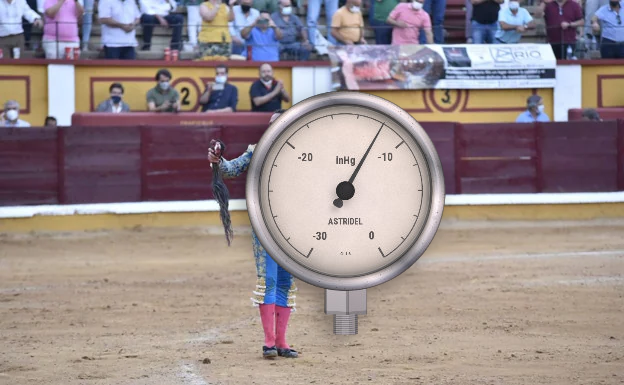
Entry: -12 inHg
